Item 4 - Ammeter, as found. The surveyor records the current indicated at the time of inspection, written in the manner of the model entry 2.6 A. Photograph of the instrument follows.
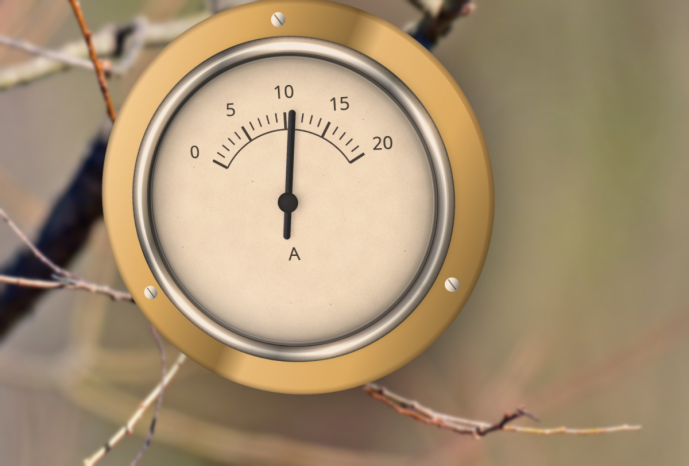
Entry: 11 A
